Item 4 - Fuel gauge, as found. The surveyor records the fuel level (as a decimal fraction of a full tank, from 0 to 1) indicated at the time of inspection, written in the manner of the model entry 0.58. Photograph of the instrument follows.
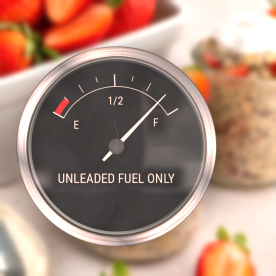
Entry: 0.875
